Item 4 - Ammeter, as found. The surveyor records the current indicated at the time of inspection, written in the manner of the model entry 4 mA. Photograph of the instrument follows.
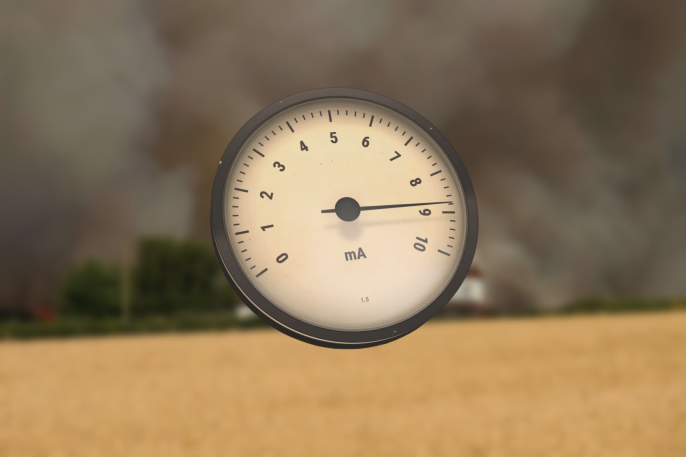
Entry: 8.8 mA
